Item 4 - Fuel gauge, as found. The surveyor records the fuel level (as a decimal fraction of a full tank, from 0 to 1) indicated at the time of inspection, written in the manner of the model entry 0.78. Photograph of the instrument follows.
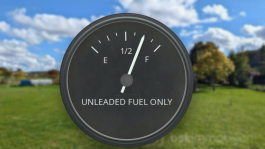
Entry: 0.75
